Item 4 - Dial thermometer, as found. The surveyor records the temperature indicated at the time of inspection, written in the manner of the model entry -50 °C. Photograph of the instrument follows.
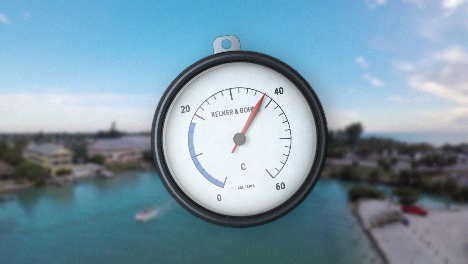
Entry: 38 °C
